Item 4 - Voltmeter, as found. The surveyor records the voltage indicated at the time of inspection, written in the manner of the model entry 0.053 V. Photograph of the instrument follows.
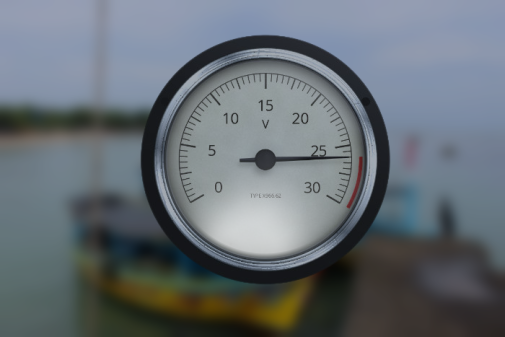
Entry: 26 V
